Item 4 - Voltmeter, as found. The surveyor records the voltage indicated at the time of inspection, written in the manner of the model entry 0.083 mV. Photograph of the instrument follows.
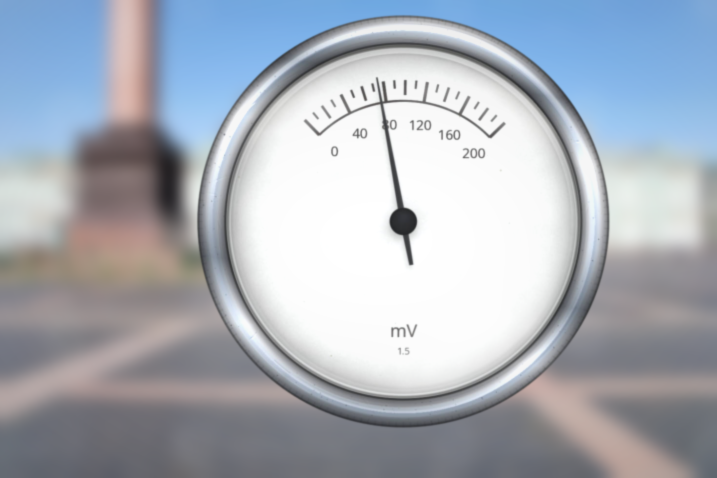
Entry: 75 mV
